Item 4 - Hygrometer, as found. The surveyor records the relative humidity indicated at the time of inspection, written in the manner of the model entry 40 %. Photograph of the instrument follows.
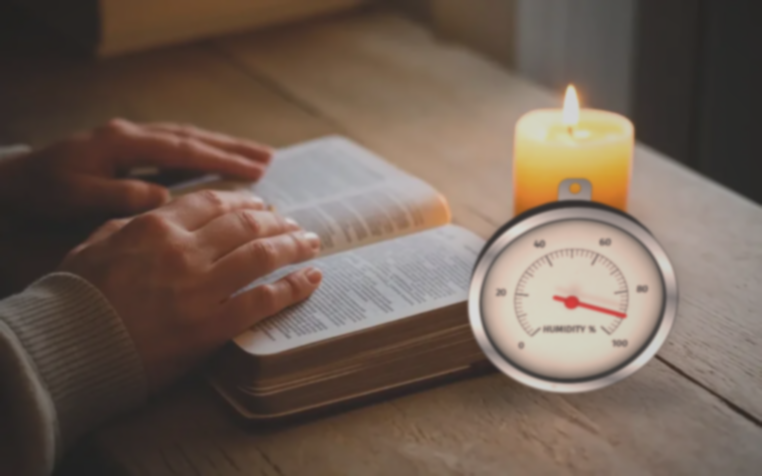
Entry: 90 %
